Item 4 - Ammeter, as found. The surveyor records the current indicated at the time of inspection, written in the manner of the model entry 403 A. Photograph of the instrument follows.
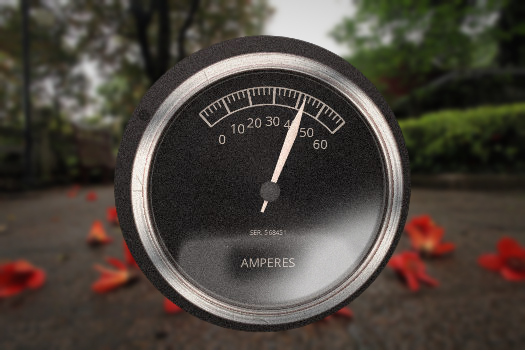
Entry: 42 A
